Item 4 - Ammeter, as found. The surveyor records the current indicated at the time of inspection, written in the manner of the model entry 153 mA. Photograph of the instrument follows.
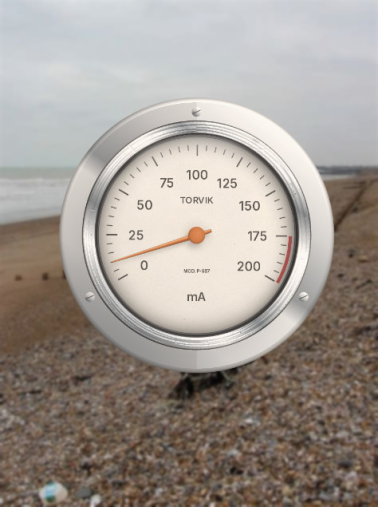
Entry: 10 mA
